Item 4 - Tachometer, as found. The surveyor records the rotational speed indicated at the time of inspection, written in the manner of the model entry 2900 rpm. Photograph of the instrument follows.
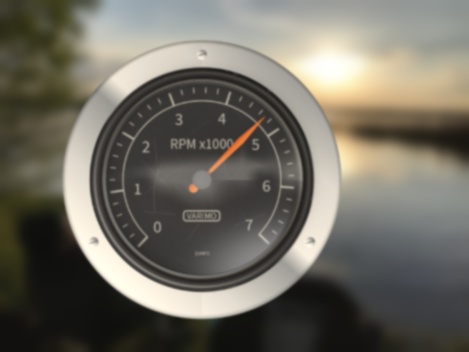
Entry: 4700 rpm
